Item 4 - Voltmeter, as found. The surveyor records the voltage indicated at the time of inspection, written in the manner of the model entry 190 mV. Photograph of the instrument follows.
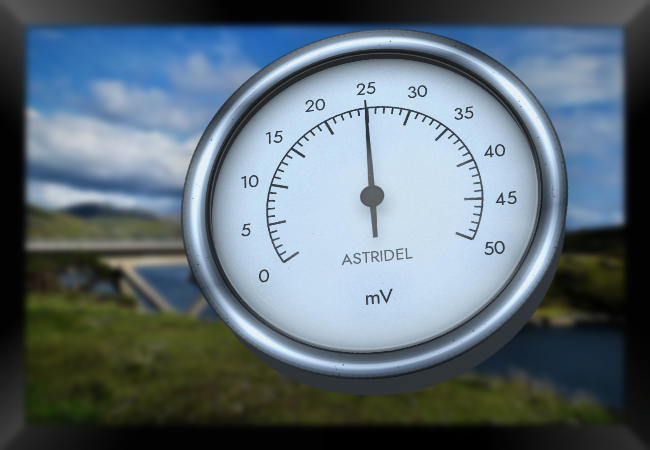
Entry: 25 mV
